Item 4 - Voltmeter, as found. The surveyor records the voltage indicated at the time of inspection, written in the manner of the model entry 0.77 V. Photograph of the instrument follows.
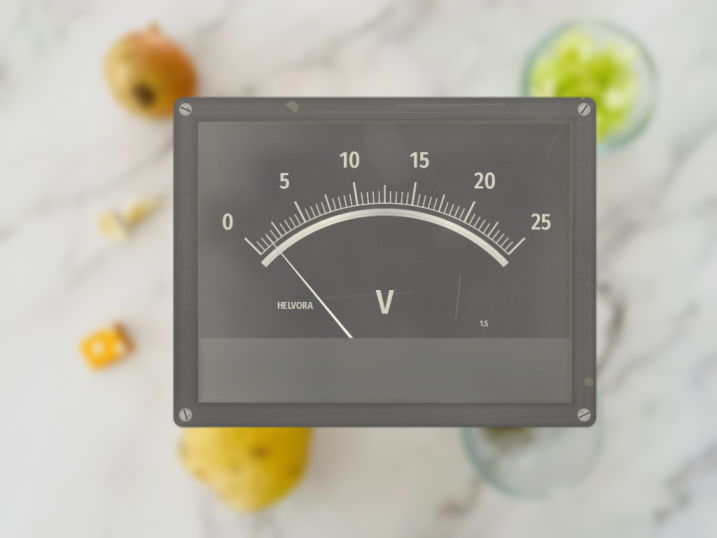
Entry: 1.5 V
